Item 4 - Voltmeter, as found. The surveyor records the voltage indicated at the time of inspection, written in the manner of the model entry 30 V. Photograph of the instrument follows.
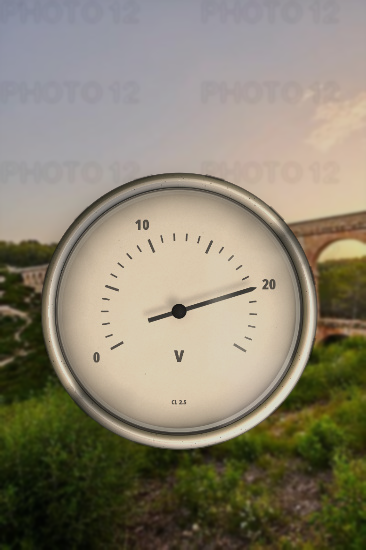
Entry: 20 V
